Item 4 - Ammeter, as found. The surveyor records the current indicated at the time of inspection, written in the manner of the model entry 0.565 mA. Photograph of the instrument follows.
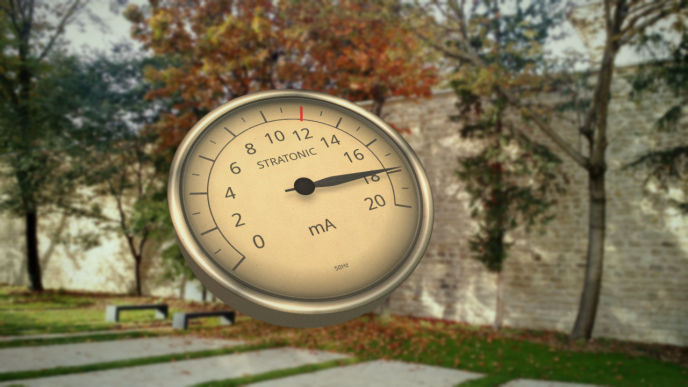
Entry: 18 mA
